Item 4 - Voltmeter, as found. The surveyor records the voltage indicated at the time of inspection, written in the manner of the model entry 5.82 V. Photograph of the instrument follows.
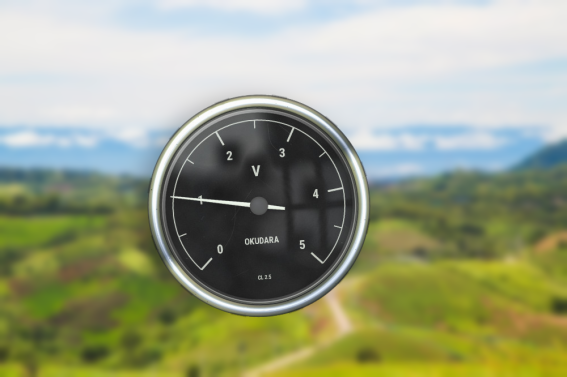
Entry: 1 V
